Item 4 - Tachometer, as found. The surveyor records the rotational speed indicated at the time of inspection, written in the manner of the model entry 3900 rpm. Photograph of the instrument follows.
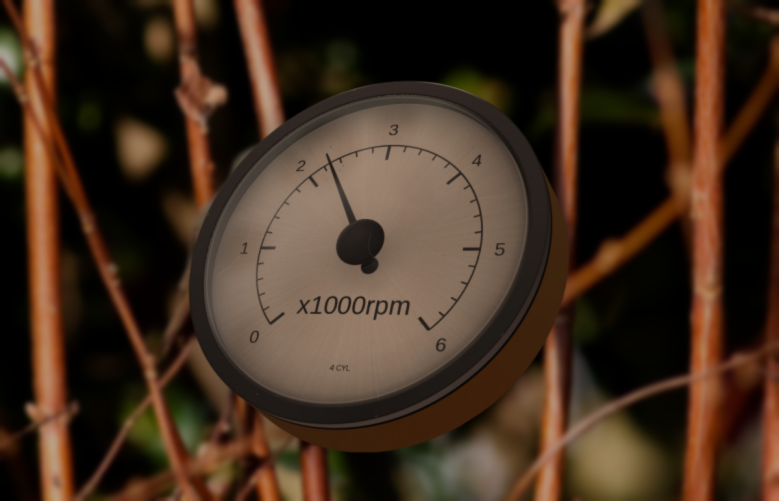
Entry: 2300 rpm
